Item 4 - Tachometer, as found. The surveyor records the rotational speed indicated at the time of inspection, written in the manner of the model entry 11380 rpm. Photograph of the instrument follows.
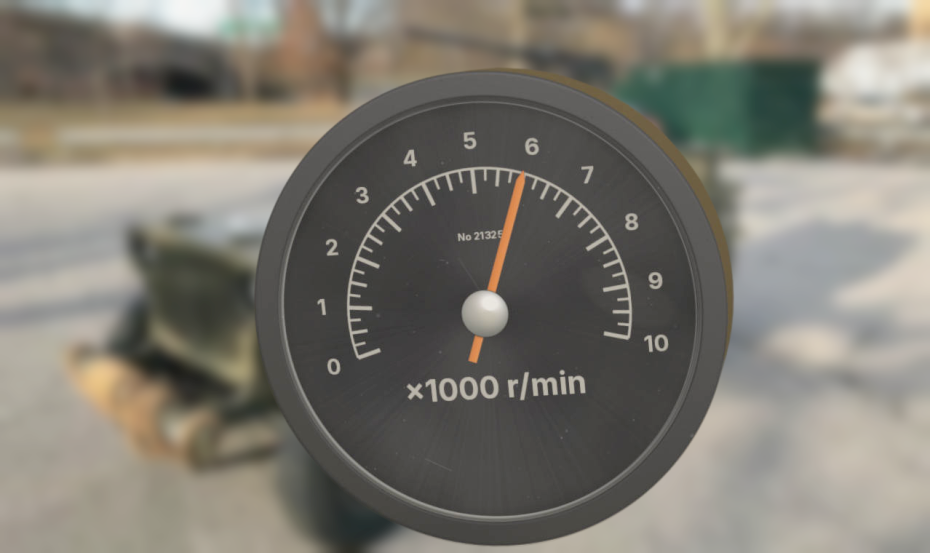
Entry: 6000 rpm
